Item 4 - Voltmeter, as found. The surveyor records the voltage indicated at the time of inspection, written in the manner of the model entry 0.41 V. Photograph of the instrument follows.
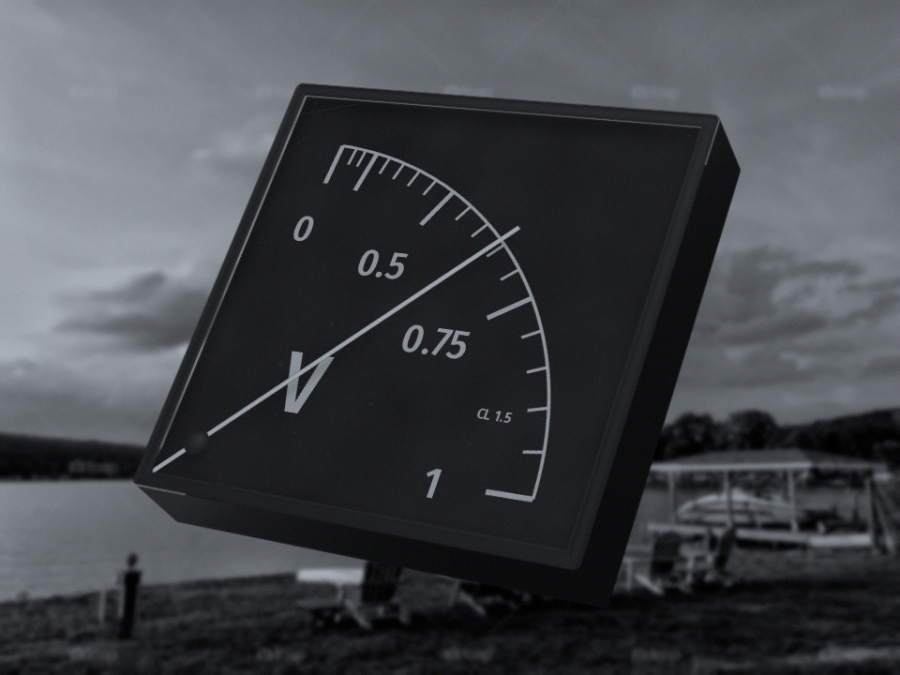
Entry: 0.65 V
